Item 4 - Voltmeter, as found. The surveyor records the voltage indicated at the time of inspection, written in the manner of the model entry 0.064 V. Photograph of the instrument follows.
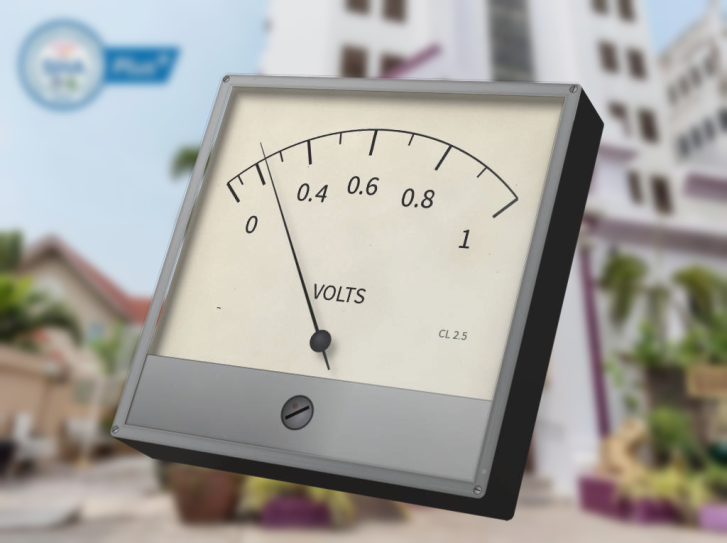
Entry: 0.25 V
